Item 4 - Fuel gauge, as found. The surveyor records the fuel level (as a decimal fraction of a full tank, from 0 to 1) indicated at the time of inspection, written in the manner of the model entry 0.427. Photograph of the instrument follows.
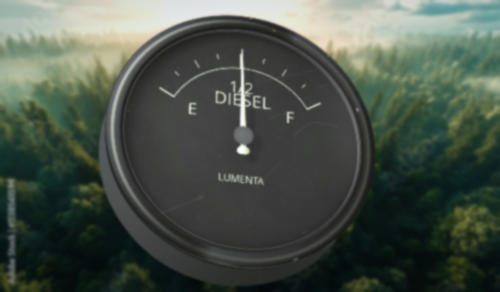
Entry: 0.5
